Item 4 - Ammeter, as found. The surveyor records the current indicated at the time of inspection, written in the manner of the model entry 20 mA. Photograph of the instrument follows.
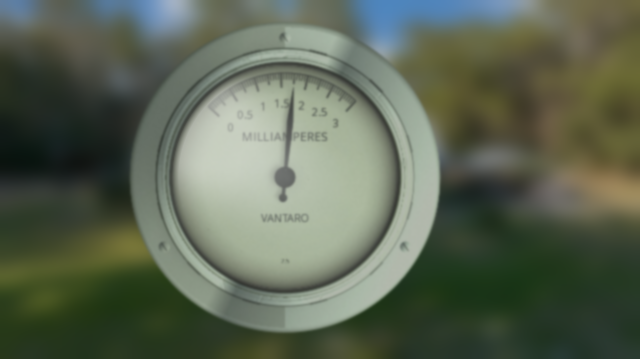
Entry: 1.75 mA
